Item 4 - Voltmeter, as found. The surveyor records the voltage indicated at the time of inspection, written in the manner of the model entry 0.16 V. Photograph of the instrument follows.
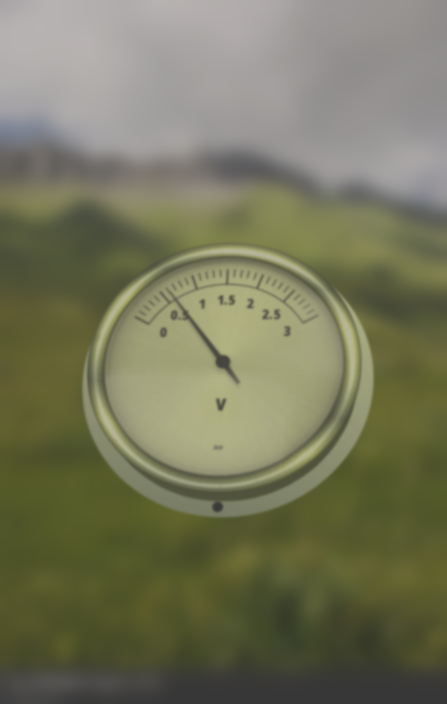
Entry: 0.6 V
